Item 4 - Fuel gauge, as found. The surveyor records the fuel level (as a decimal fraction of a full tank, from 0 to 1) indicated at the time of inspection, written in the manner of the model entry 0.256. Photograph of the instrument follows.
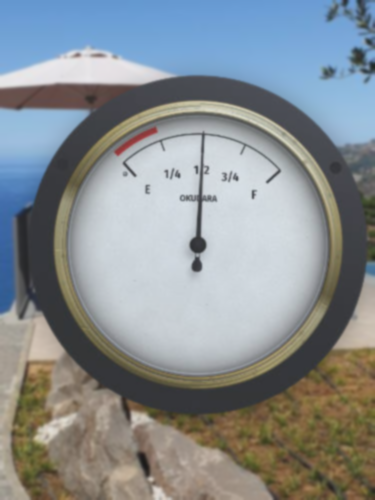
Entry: 0.5
